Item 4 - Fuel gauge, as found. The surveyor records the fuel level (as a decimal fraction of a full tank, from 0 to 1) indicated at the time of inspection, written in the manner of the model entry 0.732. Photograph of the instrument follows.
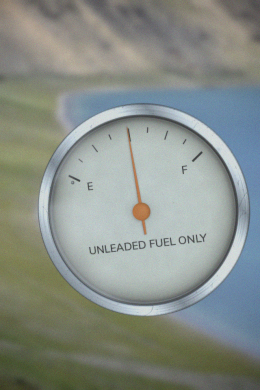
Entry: 0.5
